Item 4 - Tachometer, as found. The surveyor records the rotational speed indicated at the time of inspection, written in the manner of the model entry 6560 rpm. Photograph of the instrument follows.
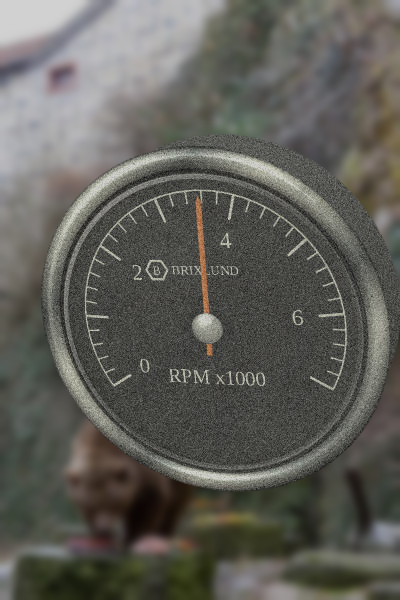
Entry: 3600 rpm
